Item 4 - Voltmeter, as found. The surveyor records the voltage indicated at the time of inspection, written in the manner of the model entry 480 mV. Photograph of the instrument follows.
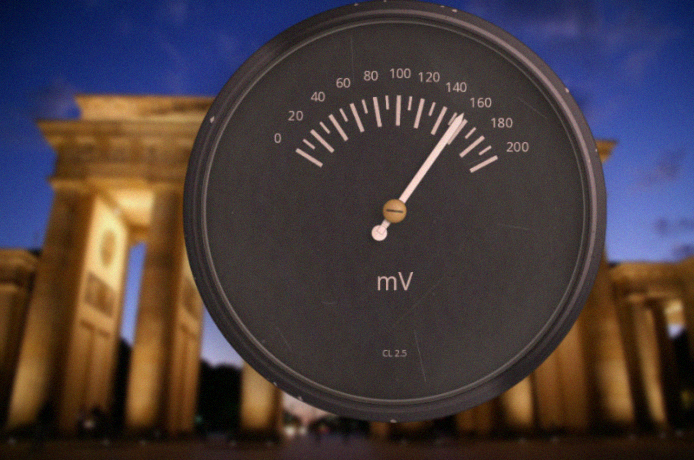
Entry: 155 mV
